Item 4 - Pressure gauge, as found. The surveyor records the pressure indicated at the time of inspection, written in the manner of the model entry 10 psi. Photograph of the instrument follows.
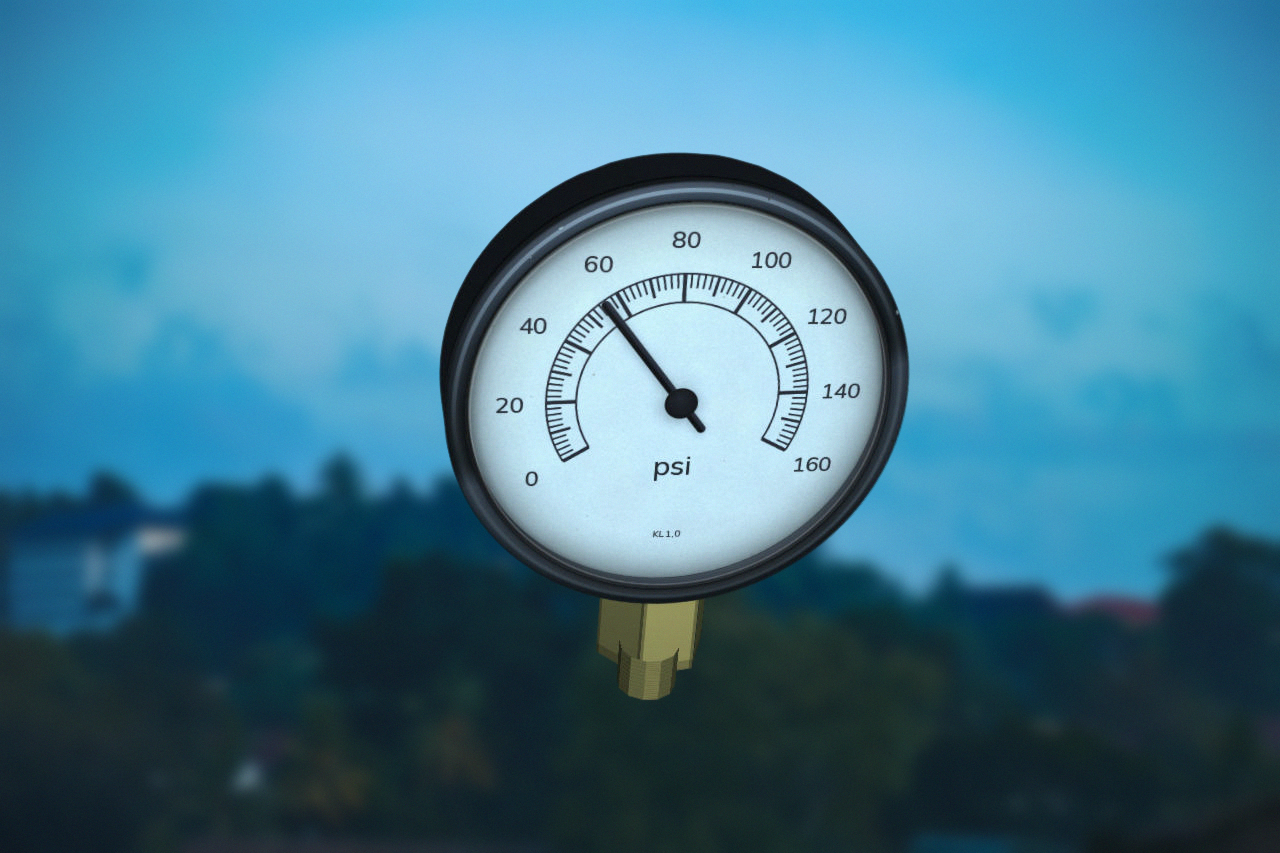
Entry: 56 psi
